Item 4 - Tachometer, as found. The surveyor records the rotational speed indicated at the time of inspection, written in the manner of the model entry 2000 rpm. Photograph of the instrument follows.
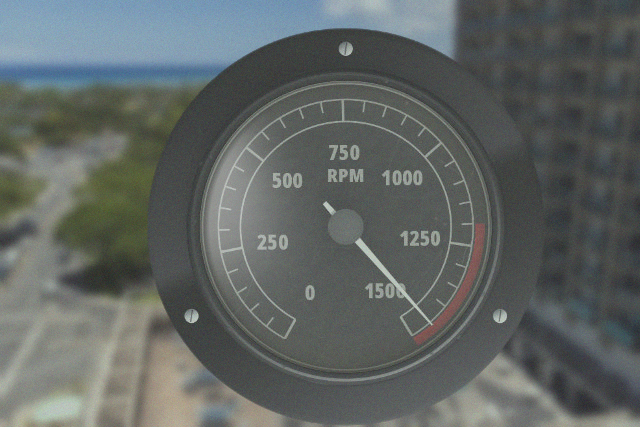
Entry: 1450 rpm
